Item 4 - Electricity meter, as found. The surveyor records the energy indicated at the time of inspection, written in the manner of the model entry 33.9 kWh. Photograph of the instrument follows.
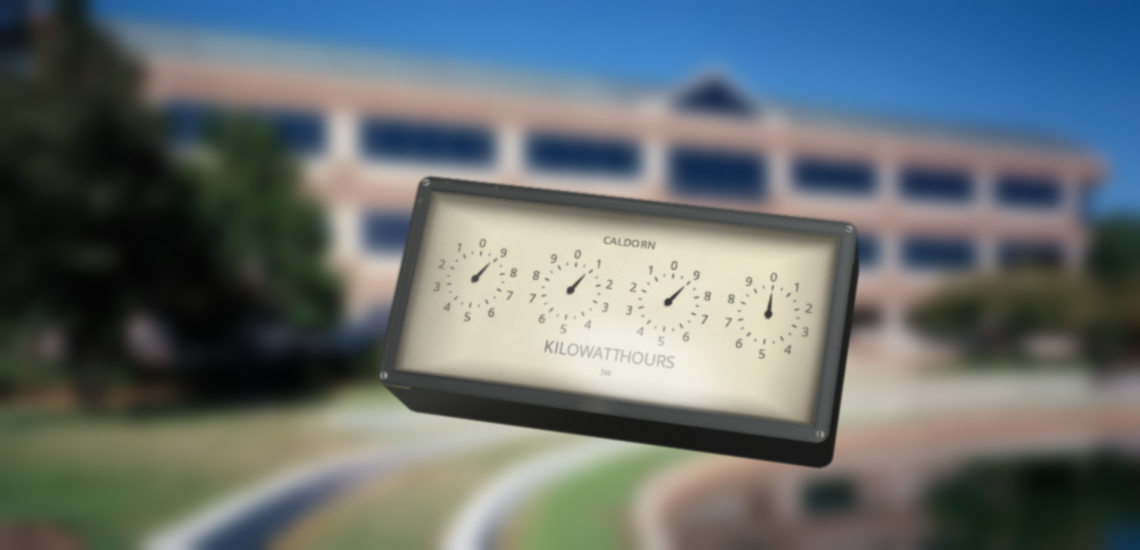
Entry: 9090 kWh
